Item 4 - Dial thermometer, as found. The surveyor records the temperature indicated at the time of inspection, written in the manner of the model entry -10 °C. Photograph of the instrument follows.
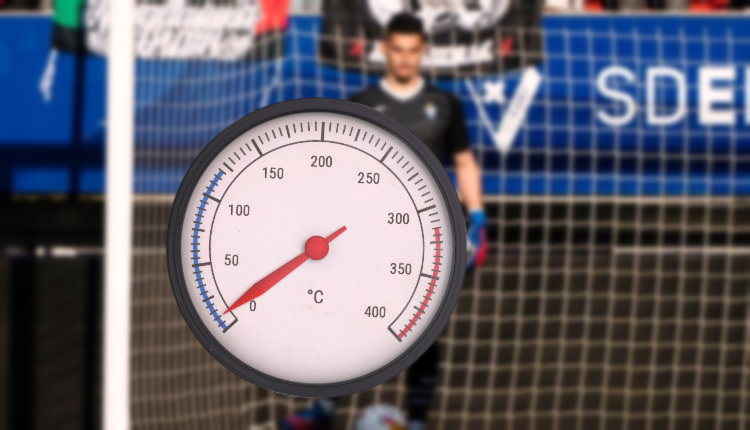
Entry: 10 °C
